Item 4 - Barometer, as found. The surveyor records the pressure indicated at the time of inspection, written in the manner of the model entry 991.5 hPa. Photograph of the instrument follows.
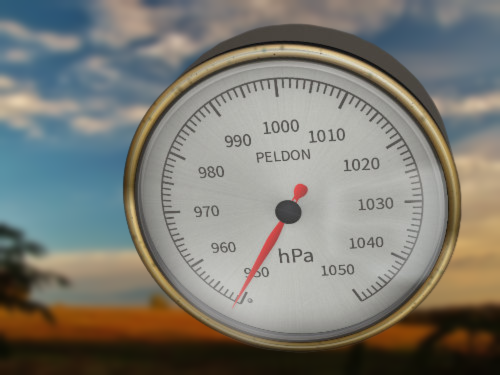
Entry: 951 hPa
